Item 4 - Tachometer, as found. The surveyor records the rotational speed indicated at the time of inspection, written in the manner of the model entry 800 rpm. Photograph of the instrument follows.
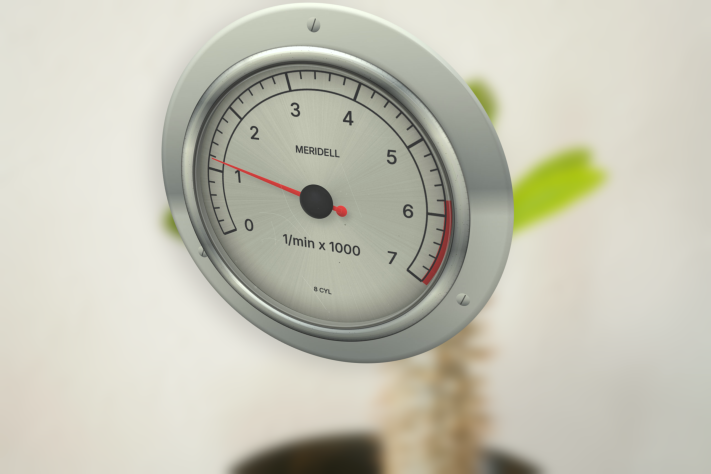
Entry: 1200 rpm
